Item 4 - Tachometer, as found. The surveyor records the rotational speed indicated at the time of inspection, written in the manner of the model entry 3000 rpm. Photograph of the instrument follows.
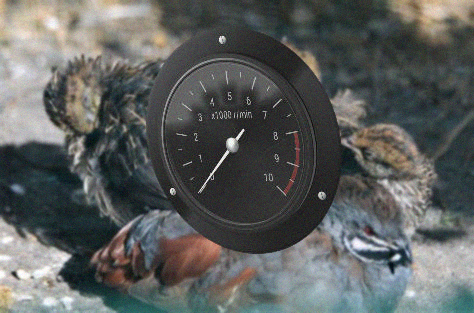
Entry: 0 rpm
